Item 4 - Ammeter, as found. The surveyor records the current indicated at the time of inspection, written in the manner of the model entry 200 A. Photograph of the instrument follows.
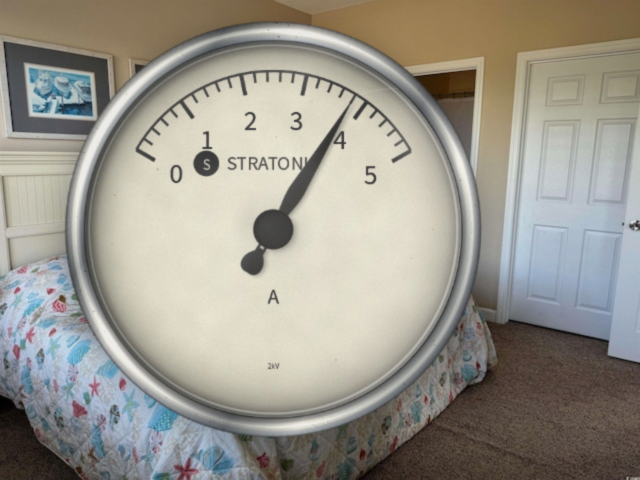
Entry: 3.8 A
